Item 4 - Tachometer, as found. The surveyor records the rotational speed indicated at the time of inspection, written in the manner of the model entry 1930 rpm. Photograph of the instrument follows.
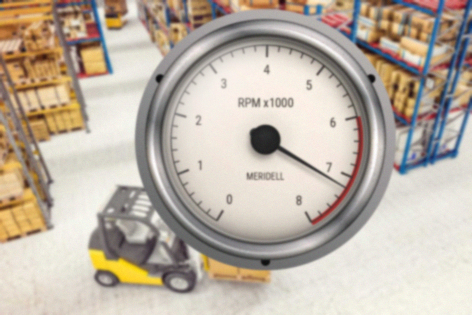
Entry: 7200 rpm
